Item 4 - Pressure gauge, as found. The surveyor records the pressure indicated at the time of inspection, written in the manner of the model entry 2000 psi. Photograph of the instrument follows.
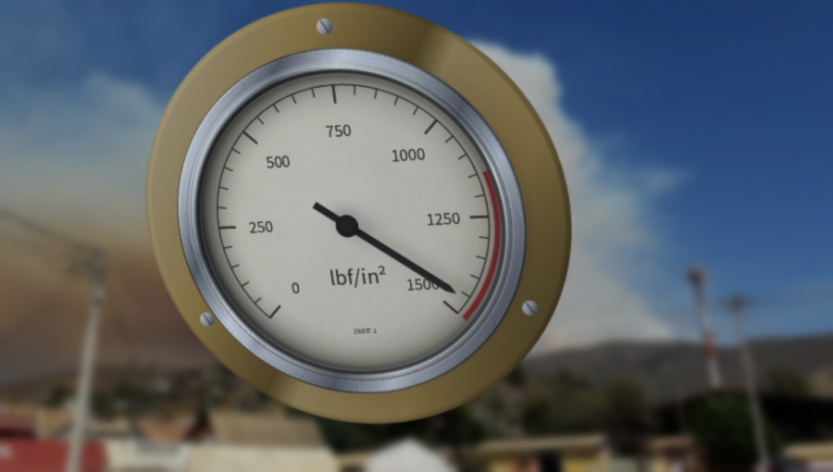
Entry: 1450 psi
